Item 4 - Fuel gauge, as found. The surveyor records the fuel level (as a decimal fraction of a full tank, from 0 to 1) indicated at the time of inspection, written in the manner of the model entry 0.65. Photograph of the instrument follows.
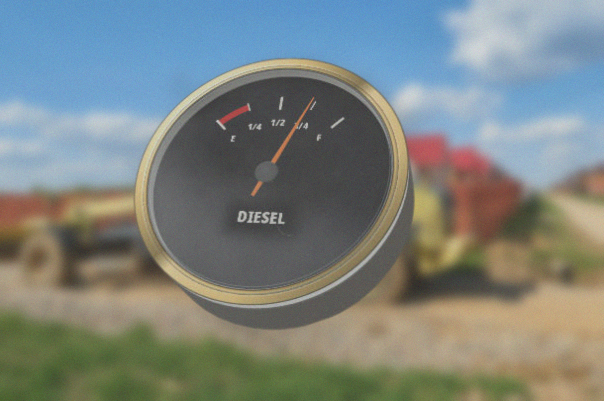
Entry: 0.75
